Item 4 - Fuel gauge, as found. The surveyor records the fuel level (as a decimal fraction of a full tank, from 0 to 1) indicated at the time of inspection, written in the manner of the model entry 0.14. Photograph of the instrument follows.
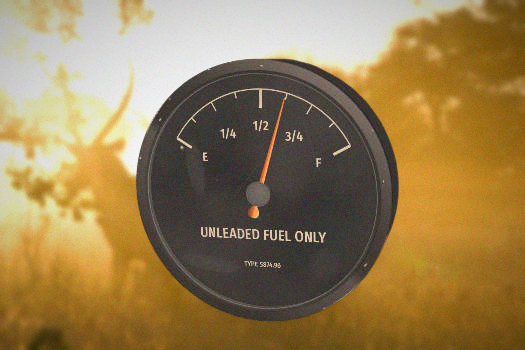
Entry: 0.625
